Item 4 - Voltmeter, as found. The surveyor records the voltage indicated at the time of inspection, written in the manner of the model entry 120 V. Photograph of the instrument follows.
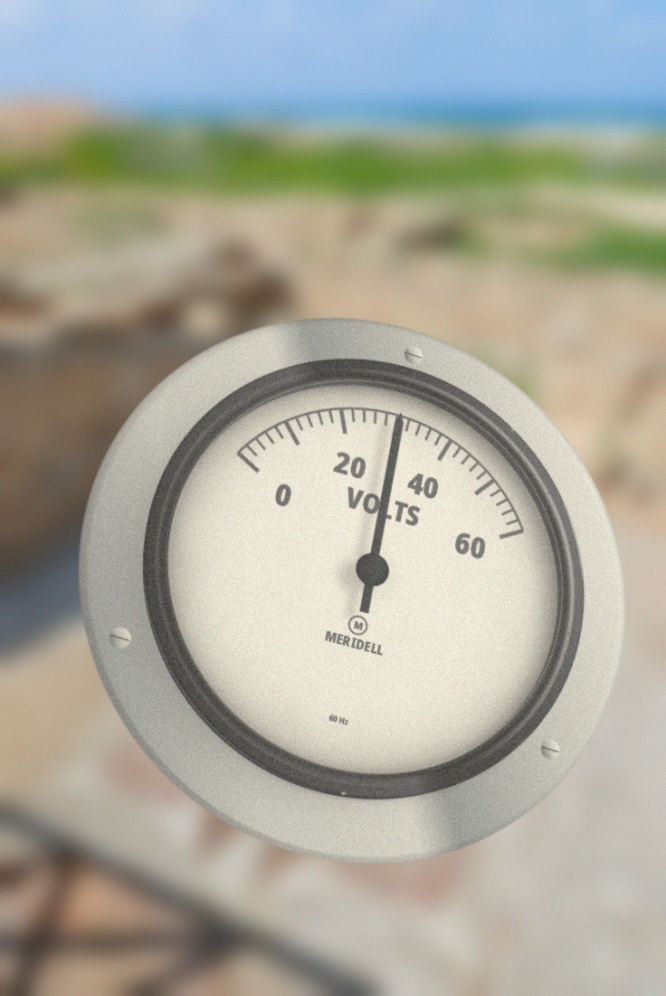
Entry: 30 V
